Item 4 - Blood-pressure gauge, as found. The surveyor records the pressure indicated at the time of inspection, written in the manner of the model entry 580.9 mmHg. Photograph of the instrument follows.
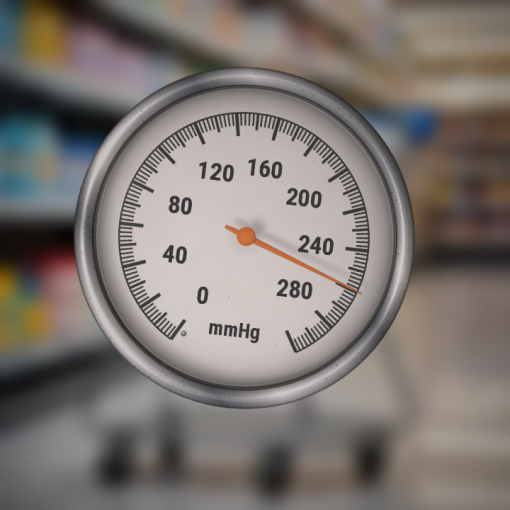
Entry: 260 mmHg
